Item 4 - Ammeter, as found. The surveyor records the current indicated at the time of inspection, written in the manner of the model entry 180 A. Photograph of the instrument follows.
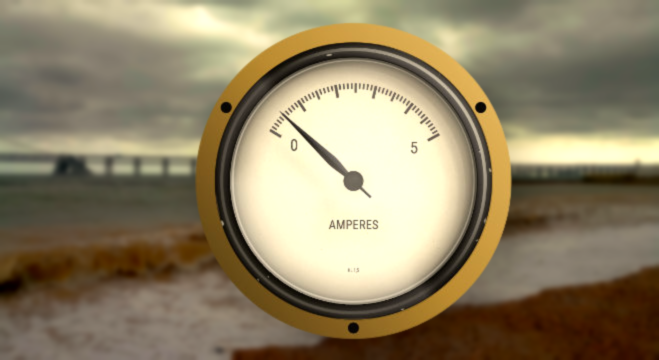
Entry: 0.5 A
